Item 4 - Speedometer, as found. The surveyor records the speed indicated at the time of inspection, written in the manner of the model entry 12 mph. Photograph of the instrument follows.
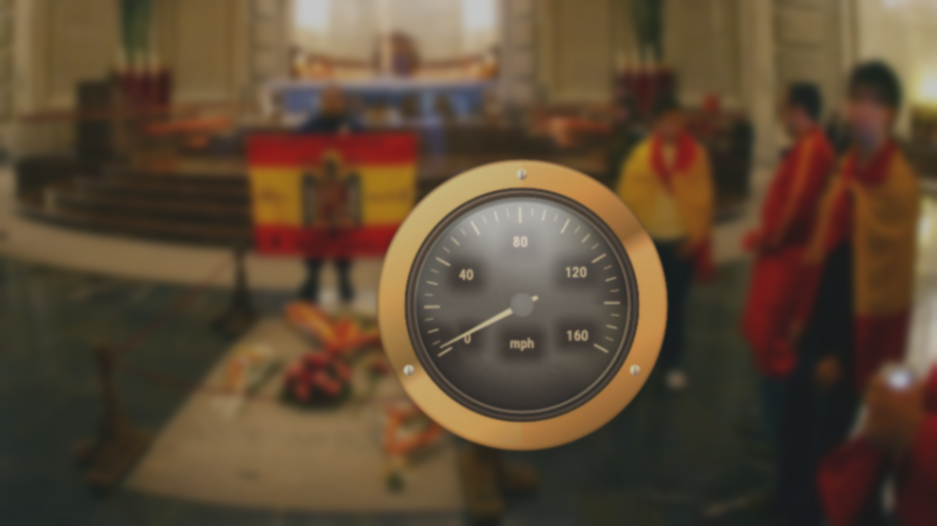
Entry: 2.5 mph
